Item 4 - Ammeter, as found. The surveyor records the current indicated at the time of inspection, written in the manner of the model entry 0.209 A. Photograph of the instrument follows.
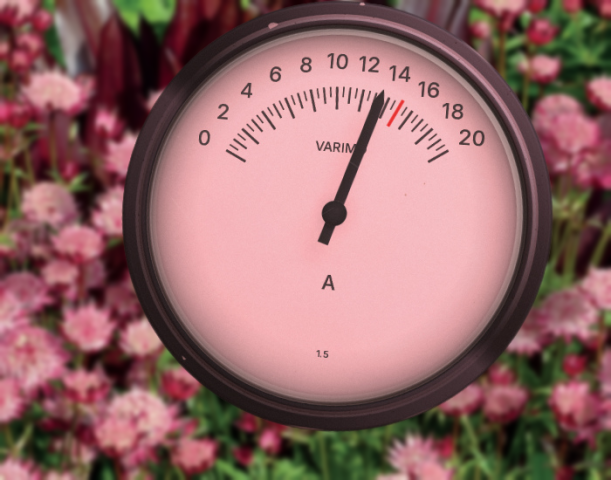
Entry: 13.5 A
